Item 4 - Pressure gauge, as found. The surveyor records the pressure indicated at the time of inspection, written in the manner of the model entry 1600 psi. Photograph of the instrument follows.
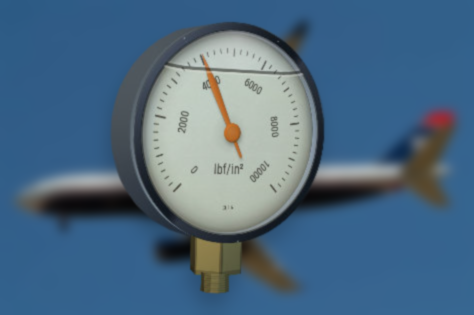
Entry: 4000 psi
